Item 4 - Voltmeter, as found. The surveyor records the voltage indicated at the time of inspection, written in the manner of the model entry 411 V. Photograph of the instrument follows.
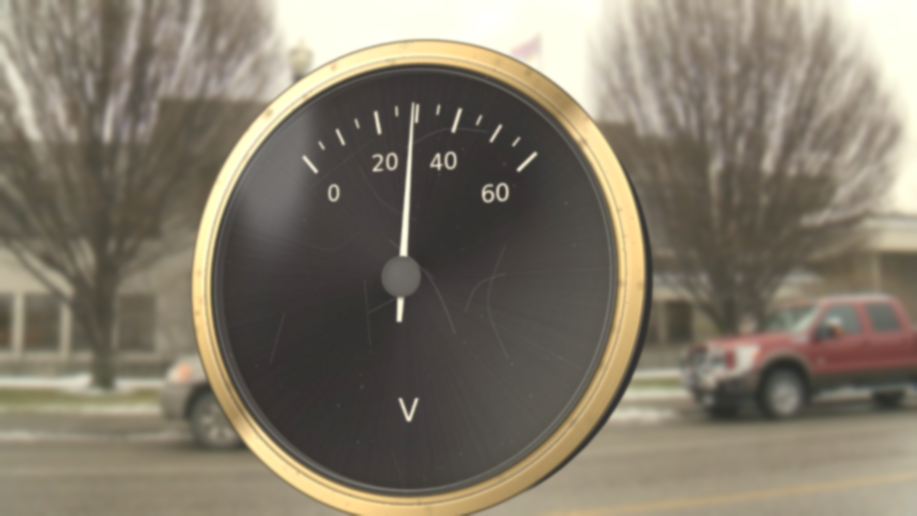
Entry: 30 V
